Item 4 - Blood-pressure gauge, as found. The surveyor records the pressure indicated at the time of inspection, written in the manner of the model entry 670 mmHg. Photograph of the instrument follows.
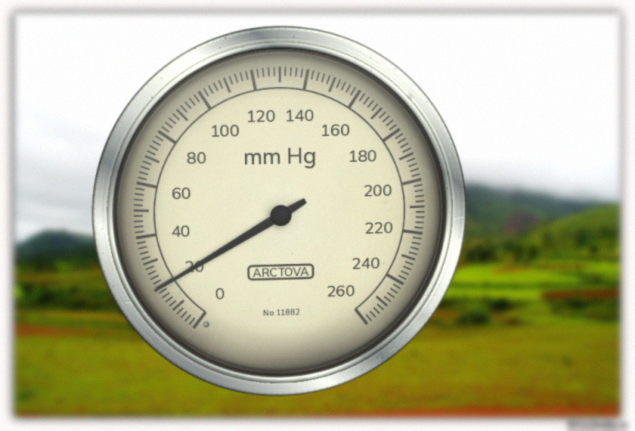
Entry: 20 mmHg
